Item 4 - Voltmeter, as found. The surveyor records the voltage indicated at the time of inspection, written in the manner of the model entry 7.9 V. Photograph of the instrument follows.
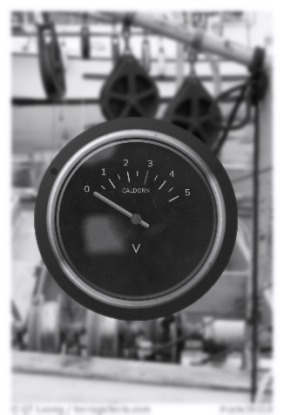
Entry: 0 V
